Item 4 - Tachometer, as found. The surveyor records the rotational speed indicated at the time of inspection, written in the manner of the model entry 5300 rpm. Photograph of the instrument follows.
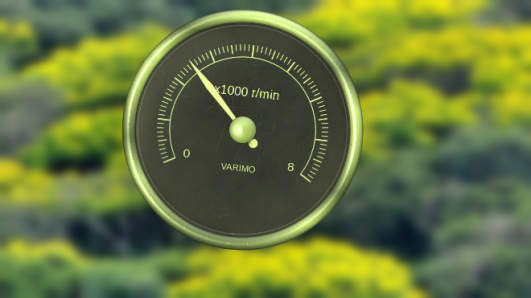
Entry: 2500 rpm
